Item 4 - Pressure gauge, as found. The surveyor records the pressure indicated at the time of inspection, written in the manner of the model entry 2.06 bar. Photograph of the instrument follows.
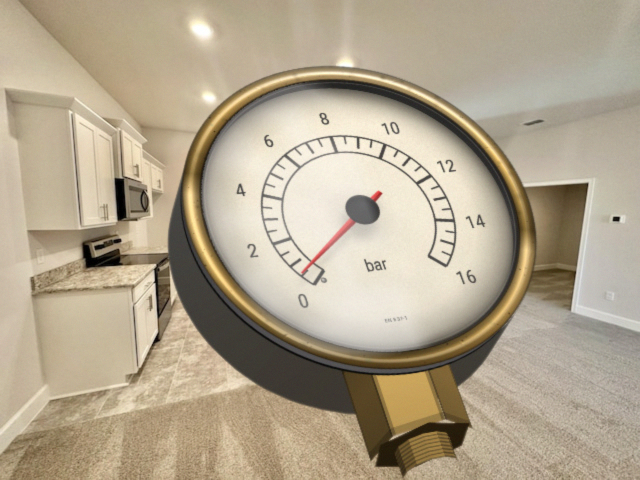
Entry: 0.5 bar
